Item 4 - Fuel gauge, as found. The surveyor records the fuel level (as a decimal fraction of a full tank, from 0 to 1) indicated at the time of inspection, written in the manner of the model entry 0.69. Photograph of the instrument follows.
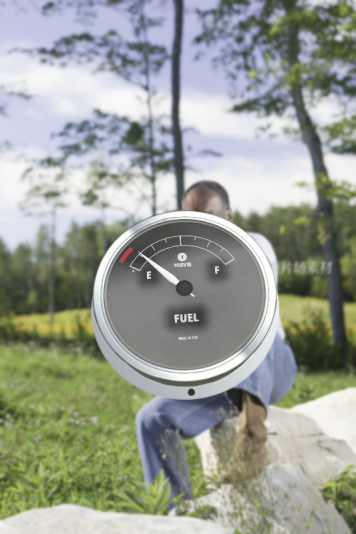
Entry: 0.125
